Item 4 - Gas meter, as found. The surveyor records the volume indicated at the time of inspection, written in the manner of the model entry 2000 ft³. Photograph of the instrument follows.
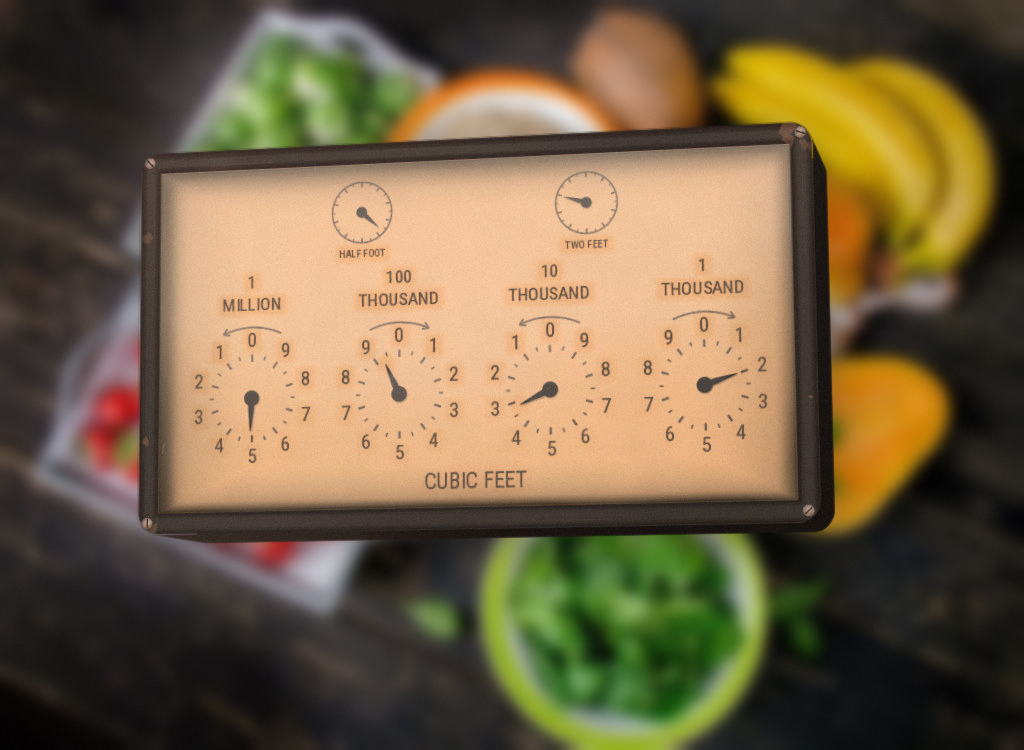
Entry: 493200 ft³
